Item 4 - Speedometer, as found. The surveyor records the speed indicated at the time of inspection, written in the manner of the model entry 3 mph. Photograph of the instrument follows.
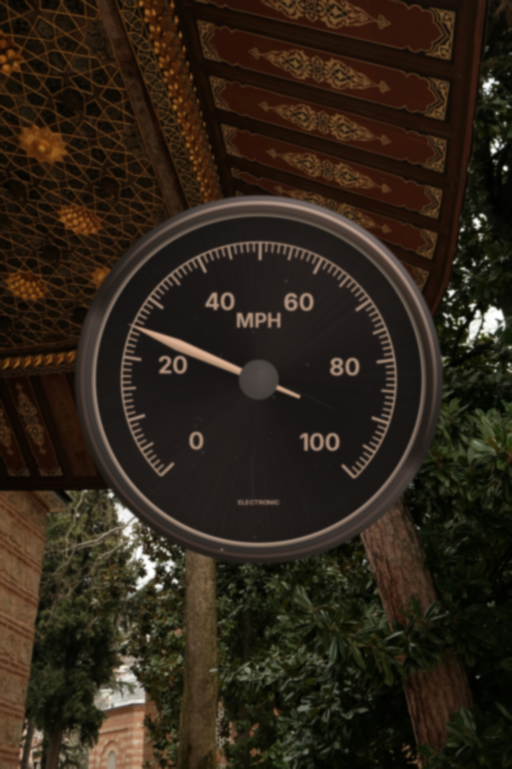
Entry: 25 mph
